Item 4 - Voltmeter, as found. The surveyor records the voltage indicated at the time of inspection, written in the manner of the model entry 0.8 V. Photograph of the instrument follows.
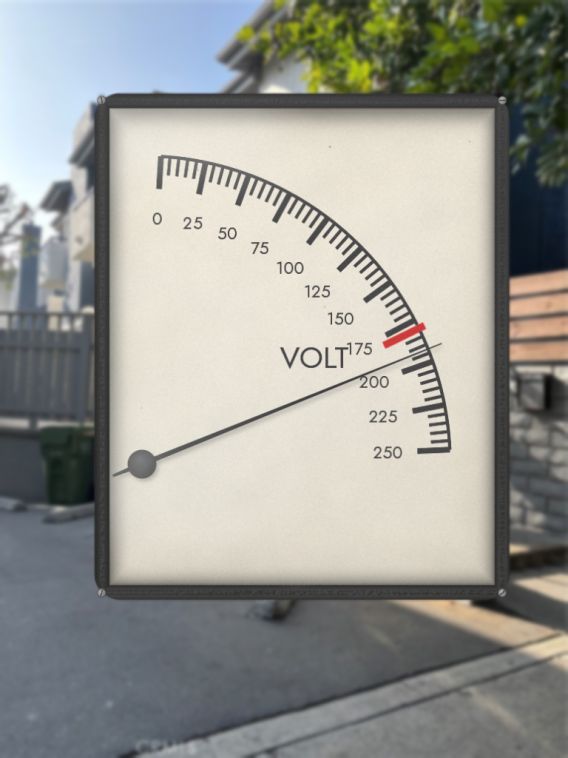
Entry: 192.5 V
